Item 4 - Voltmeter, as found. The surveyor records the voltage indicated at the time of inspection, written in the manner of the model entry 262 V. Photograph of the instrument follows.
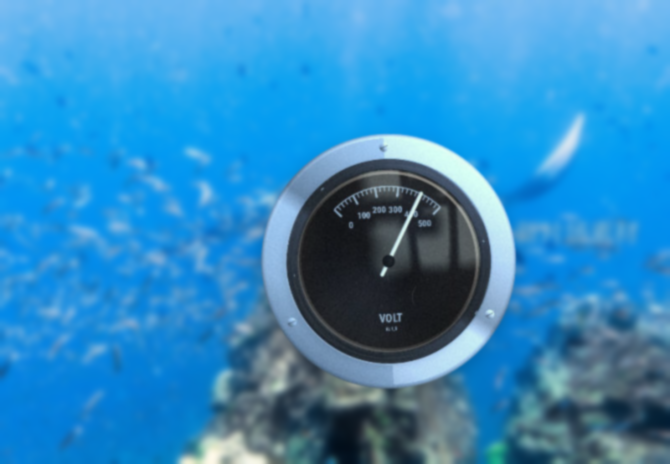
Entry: 400 V
